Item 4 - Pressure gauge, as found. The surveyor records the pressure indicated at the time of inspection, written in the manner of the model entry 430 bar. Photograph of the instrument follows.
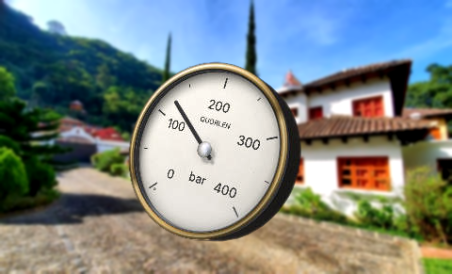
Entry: 125 bar
